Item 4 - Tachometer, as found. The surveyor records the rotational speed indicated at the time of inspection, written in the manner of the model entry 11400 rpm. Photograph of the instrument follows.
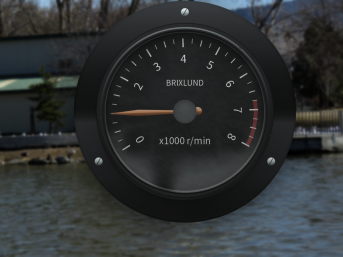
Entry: 1000 rpm
